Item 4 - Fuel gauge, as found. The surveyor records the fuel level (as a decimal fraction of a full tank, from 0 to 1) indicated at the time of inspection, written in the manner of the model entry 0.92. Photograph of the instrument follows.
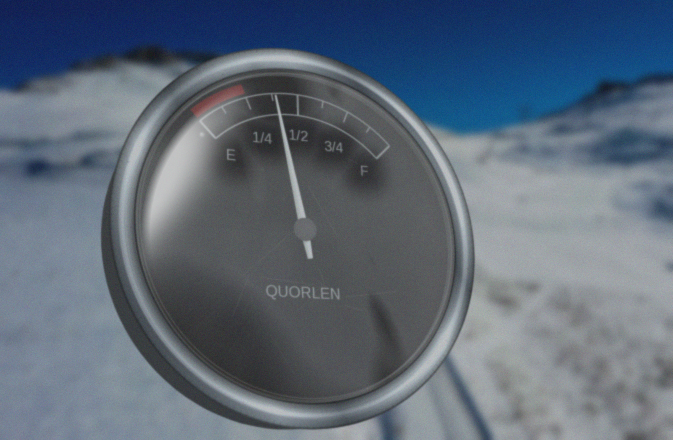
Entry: 0.375
